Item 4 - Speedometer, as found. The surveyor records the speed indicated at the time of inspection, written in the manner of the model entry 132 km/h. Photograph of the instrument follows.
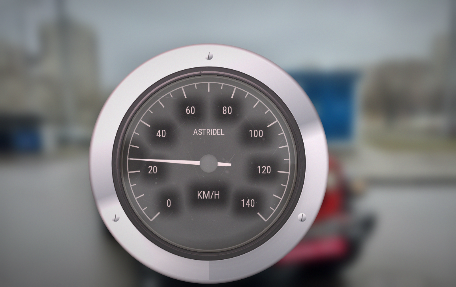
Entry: 25 km/h
